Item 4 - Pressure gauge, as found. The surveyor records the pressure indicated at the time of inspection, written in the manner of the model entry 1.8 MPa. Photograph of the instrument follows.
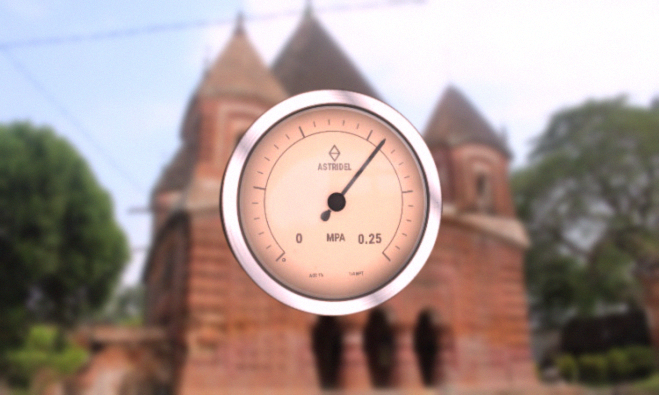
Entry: 0.16 MPa
